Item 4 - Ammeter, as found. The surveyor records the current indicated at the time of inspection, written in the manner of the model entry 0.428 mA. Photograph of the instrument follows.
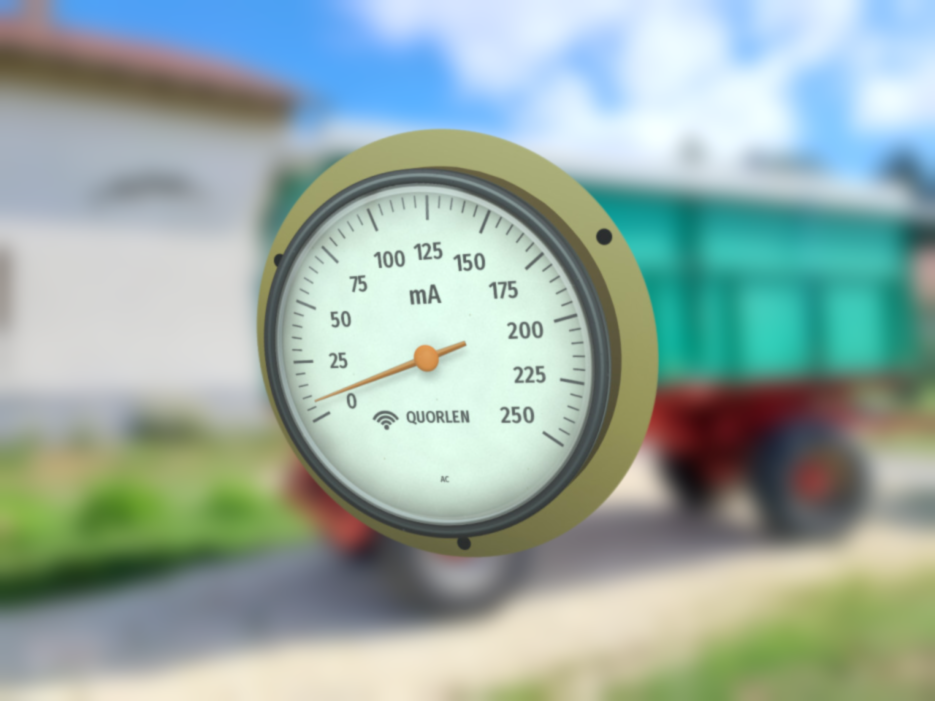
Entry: 7.5 mA
